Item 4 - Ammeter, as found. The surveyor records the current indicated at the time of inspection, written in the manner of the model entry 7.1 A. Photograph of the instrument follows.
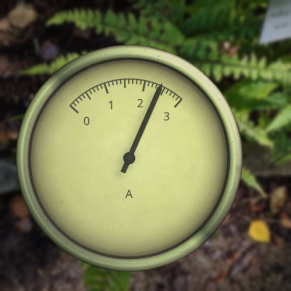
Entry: 2.4 A
